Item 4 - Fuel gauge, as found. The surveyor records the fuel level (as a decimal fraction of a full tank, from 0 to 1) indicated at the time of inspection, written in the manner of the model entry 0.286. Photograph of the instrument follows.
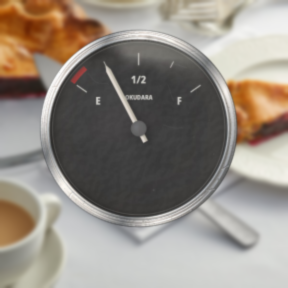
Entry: 0.25
